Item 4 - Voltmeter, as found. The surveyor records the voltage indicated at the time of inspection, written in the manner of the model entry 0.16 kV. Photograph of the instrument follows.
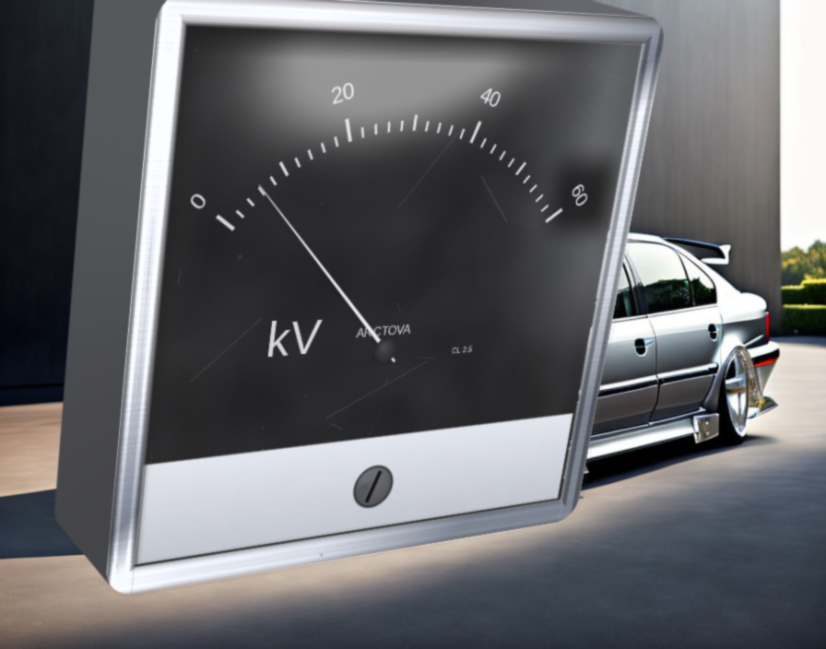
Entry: 6 kV
